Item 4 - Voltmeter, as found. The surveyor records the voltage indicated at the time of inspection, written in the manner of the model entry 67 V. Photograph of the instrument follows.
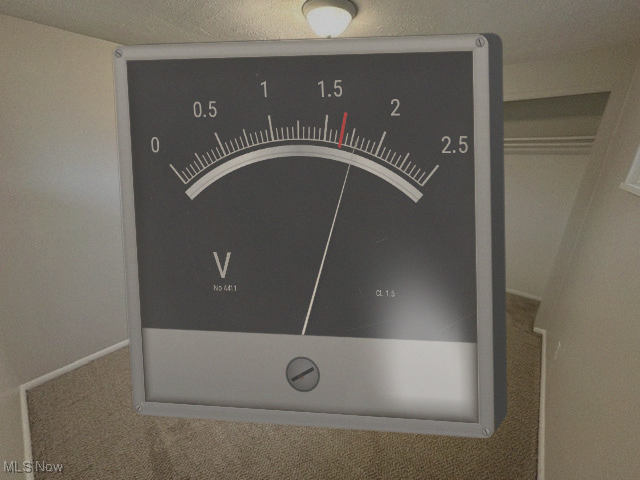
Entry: 1.8 V
